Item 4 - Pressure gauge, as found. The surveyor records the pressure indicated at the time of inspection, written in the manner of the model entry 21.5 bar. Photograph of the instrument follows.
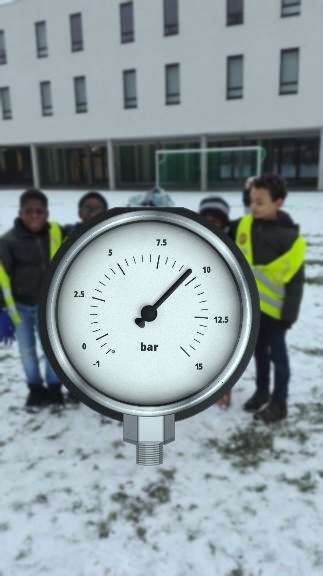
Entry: 9.5 bar
